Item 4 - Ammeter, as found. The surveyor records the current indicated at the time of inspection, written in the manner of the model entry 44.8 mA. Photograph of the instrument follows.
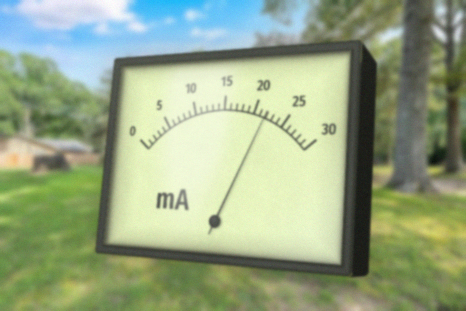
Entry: 22 mA
